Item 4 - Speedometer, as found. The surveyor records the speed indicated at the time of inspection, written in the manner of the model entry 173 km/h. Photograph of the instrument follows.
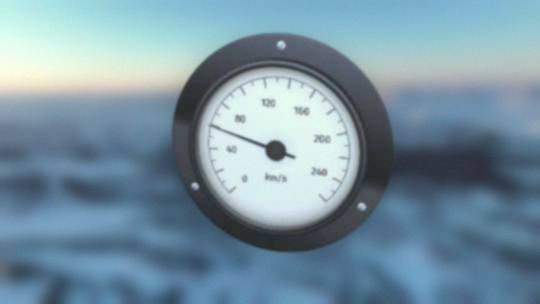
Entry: 60 km/h
